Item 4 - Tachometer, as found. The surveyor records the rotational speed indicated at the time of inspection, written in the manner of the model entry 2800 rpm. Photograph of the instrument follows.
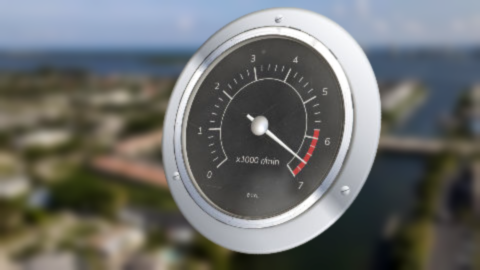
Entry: 6600 rpm
